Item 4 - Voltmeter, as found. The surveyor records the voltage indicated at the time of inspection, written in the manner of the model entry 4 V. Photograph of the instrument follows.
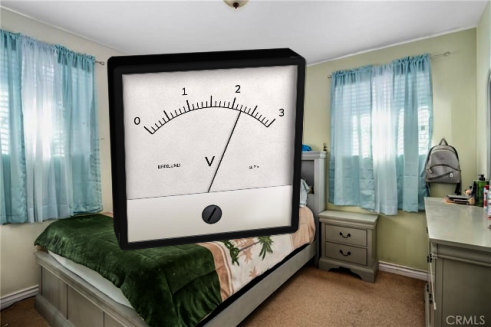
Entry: 2.2 V
